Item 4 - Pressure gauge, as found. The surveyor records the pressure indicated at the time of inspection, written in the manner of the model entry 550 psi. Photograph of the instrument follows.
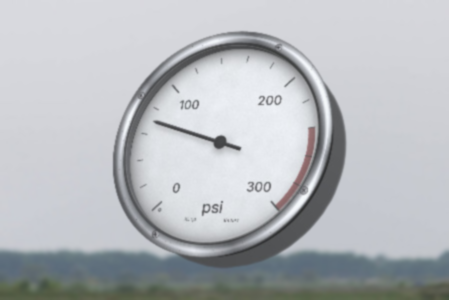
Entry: 70 psi
